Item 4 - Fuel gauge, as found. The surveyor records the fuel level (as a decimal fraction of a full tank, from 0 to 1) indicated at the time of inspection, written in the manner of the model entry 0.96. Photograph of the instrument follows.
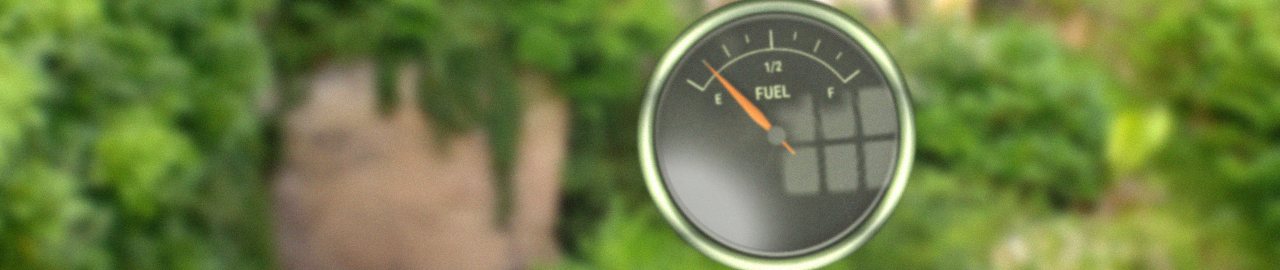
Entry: 0.125
